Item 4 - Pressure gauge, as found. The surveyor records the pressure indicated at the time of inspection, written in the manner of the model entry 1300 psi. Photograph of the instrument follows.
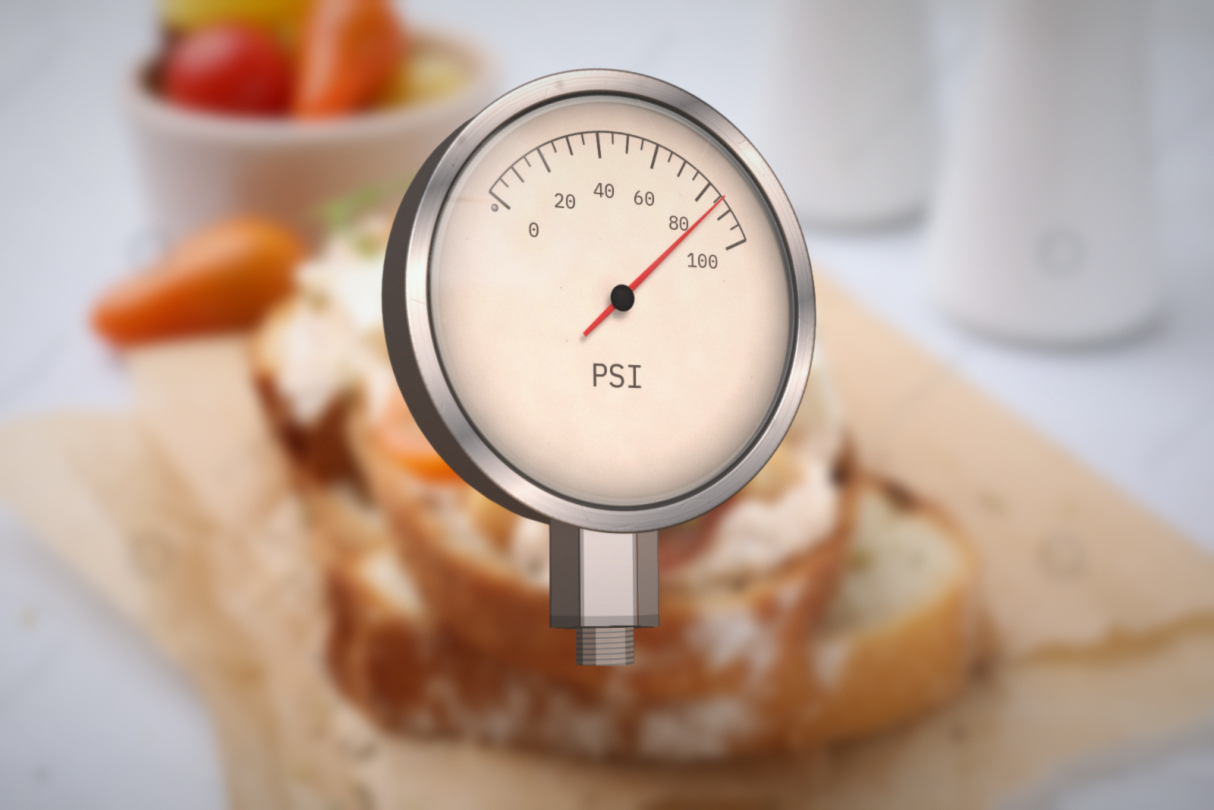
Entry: 85 psi
